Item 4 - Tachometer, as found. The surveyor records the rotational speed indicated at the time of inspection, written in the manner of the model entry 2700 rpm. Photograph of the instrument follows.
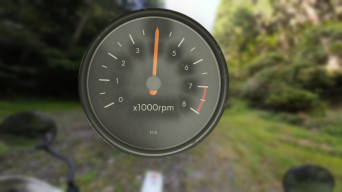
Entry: 4000 rpm
